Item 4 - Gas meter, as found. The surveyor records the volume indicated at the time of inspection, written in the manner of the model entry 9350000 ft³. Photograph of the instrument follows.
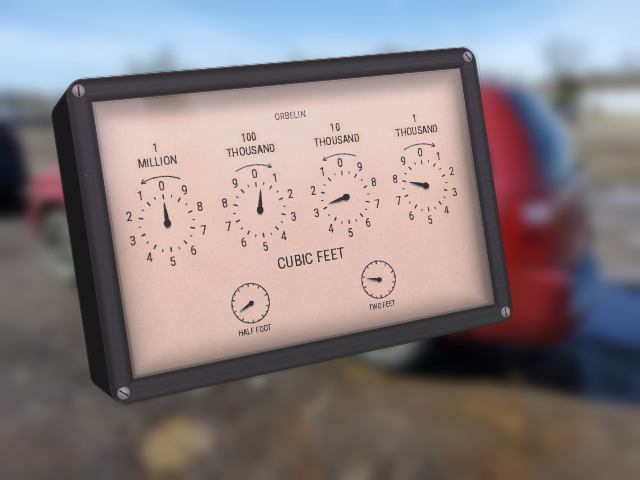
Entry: 2800 ft³
